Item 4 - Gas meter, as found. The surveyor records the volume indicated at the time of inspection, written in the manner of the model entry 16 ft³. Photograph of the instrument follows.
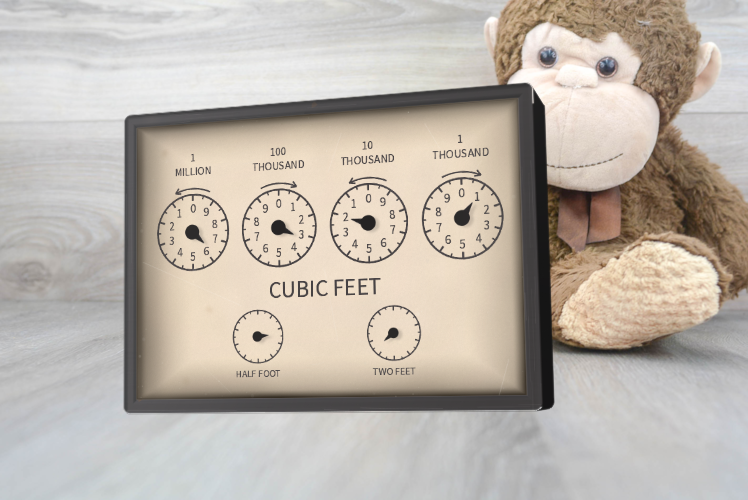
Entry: 632100 ft³
